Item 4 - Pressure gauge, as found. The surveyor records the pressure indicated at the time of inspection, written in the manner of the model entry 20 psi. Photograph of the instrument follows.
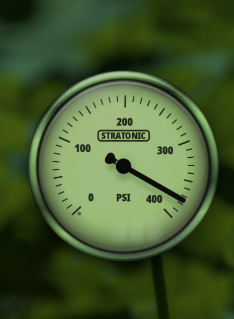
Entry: 375 psi
